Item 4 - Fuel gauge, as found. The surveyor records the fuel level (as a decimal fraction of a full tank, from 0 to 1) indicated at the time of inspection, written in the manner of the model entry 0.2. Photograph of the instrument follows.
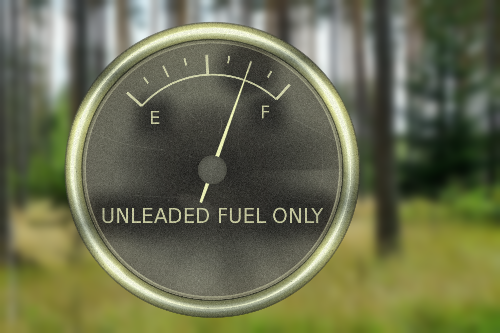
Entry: 0.75
